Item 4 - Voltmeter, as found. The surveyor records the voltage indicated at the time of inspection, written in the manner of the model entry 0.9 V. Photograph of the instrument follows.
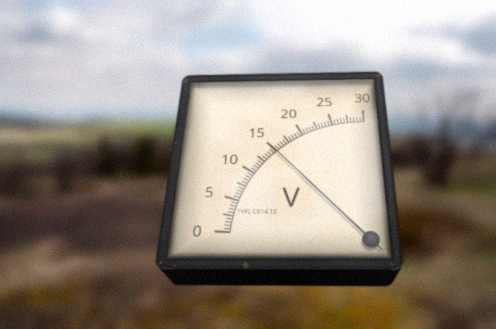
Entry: 15 V
